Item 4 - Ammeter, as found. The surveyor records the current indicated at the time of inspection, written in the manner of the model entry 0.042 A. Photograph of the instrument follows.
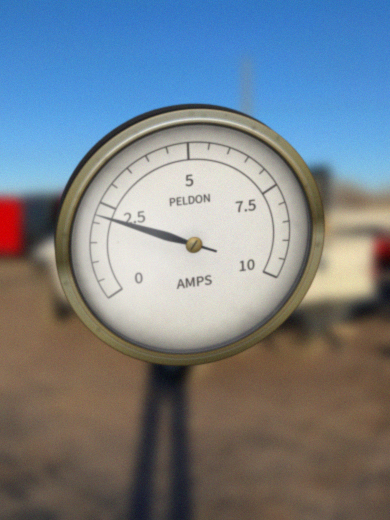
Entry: 2.25 A
